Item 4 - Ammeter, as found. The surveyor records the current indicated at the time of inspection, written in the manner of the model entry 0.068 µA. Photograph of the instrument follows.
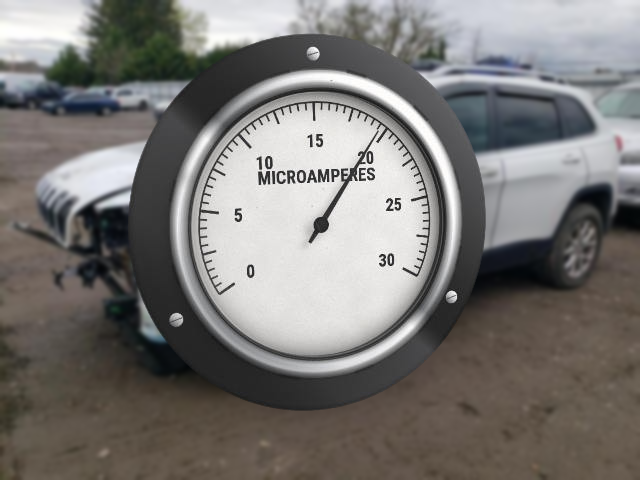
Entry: 19.5 µA
